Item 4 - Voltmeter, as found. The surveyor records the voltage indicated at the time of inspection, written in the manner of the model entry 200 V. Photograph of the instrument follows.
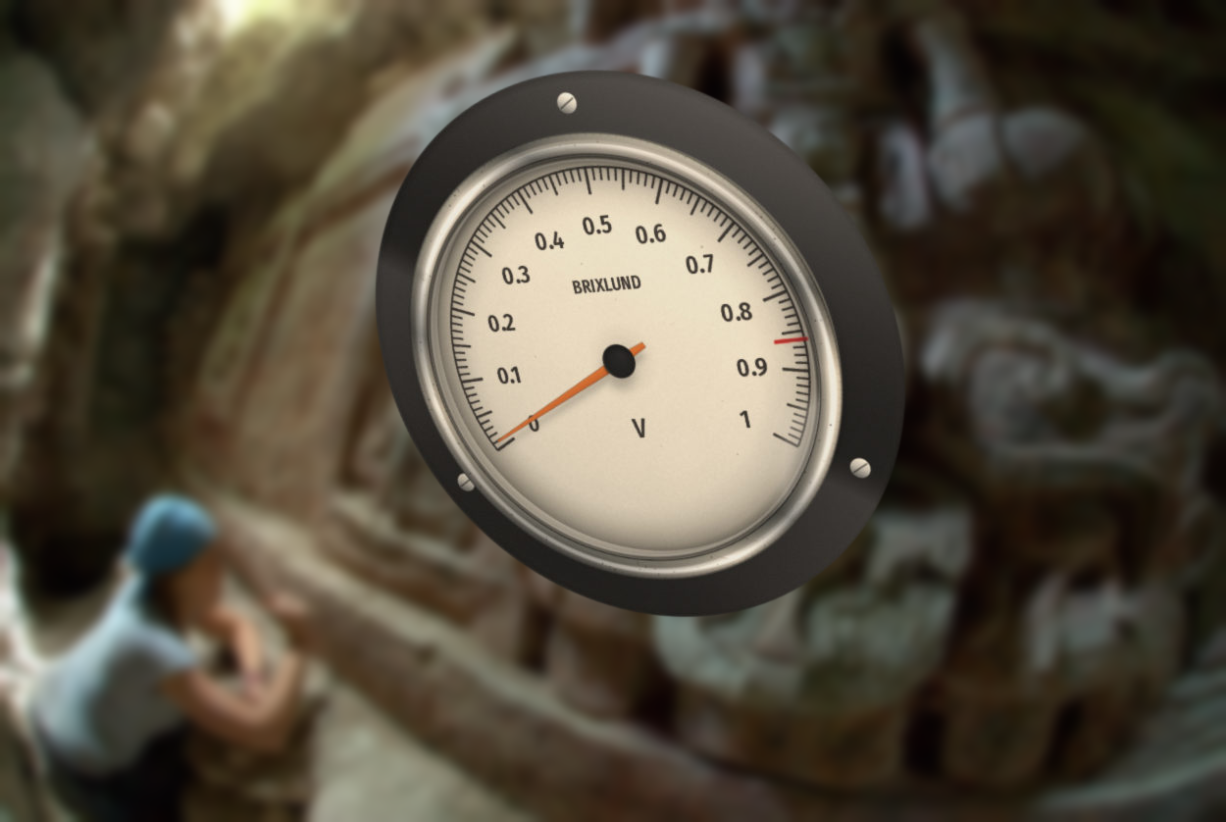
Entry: 0.01 V
